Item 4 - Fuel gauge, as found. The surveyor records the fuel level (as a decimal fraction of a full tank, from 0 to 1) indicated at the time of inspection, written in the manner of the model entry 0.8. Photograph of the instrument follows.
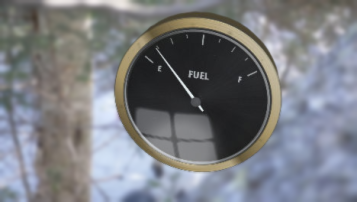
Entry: 0.125
